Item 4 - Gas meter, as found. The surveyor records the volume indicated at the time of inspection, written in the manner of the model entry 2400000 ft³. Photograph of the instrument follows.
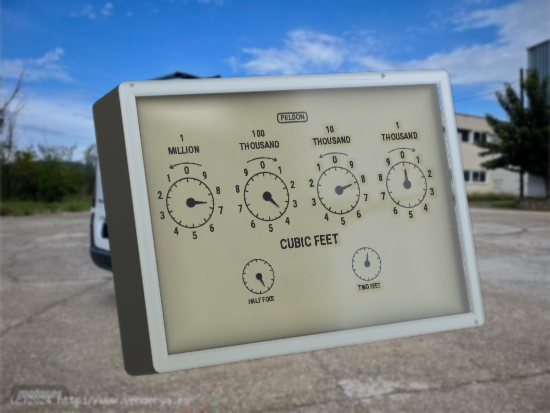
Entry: 738000 ft³
